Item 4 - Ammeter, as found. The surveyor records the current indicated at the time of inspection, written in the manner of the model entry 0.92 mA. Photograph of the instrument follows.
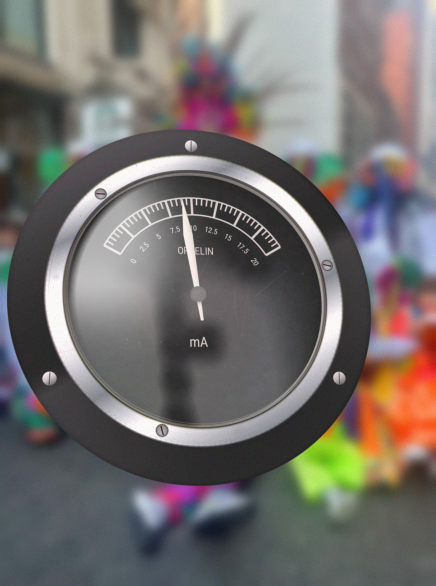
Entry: 9 mA
